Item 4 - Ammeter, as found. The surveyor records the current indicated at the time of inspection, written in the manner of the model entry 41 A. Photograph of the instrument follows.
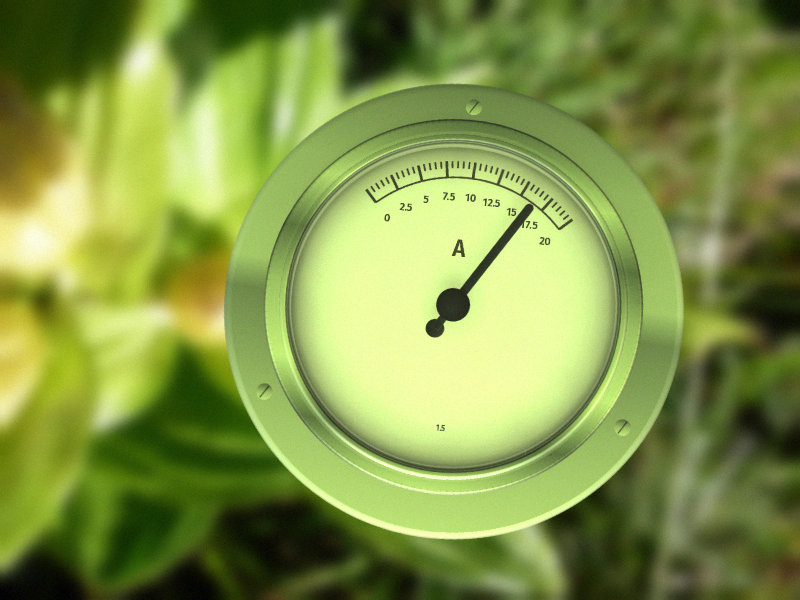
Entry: 16.5 A
